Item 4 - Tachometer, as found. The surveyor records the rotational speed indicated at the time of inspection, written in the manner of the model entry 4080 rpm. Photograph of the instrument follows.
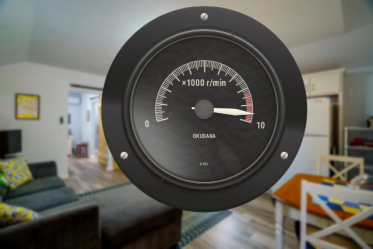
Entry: 9500 rpm
